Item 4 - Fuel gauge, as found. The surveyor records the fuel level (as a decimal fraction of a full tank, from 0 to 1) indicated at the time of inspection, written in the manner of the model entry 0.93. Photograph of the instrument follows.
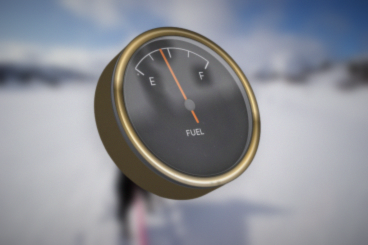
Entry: 0.375
